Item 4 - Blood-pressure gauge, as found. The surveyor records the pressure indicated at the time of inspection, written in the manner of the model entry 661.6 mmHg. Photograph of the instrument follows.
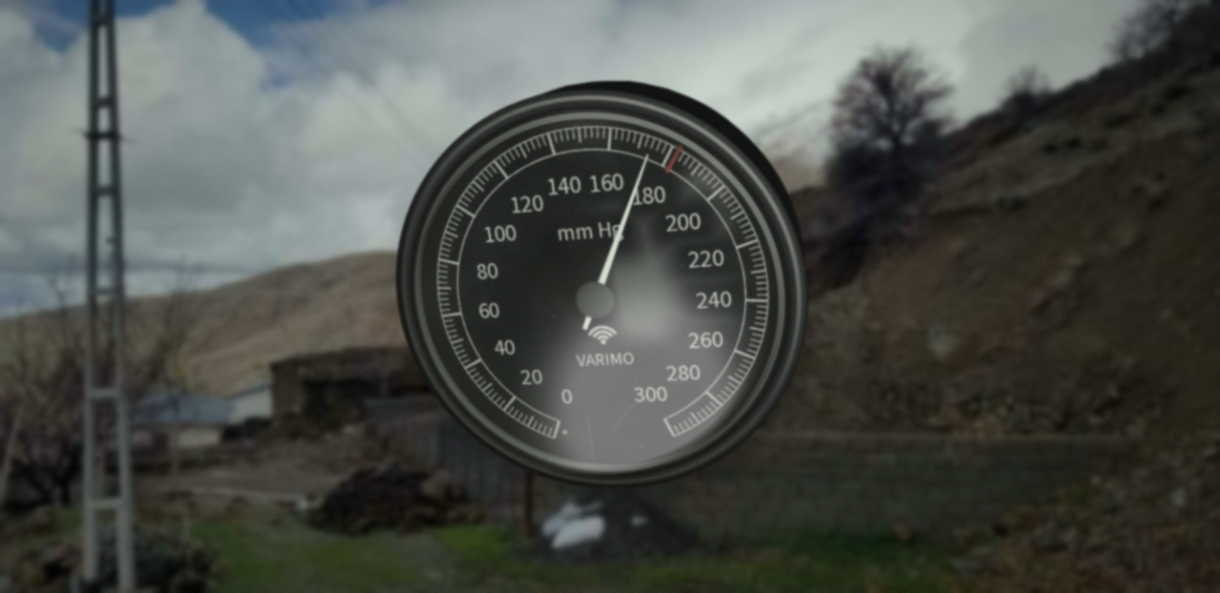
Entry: 174 mmHg
